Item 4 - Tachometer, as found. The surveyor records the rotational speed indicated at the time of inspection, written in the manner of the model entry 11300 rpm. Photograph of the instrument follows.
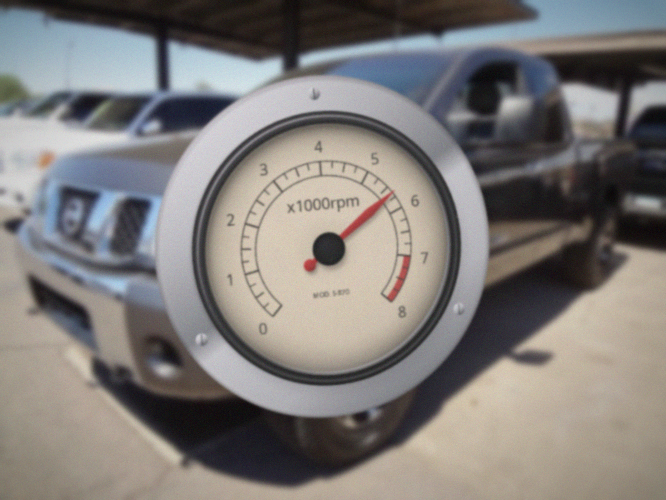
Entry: 5625 rpm
